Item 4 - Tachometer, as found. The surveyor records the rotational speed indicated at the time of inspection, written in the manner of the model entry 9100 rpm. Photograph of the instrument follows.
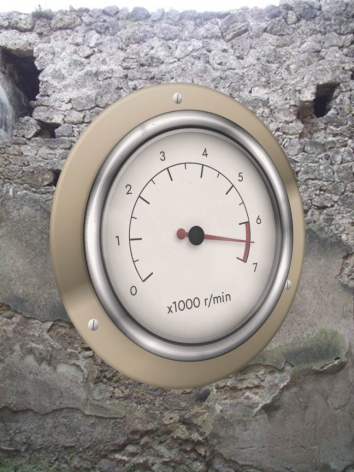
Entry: 6500 rpm
